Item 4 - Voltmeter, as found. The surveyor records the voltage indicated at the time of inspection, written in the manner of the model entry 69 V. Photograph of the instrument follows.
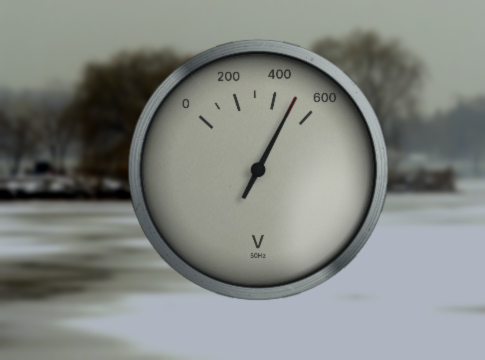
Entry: 500 V
